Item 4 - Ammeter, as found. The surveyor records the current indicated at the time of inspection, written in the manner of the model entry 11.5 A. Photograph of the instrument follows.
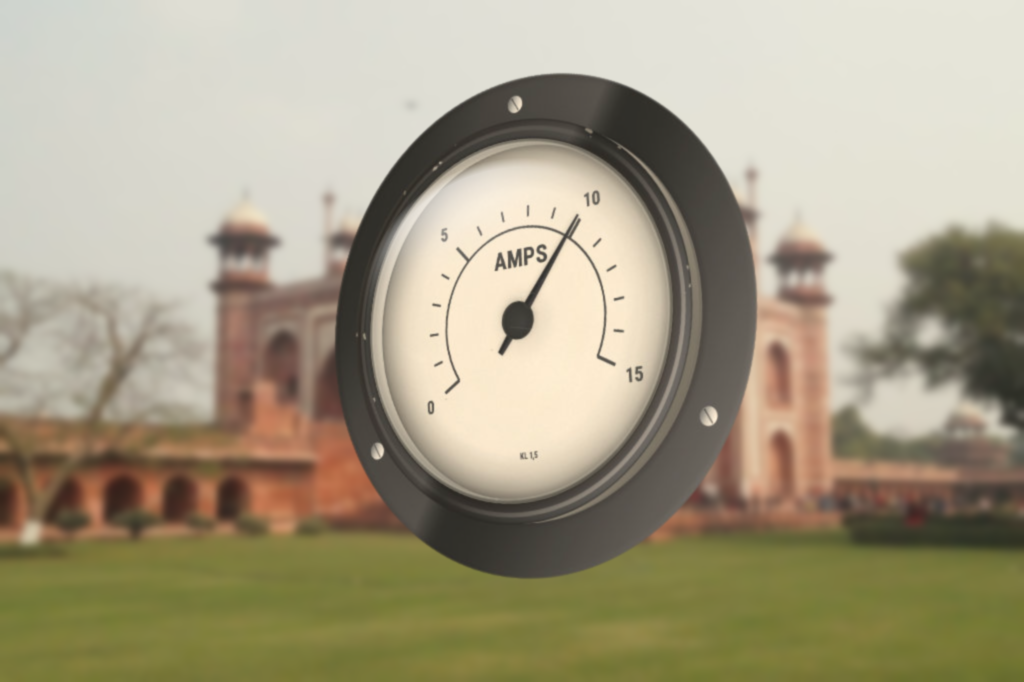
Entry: 10 A
